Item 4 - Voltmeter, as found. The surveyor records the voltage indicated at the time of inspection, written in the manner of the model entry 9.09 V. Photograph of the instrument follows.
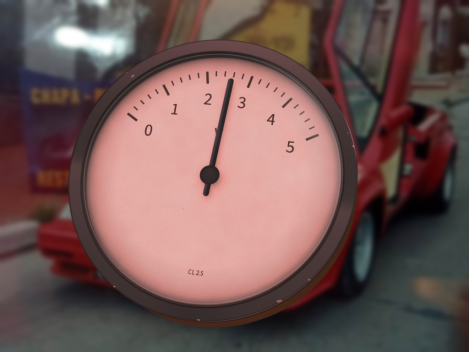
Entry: 2.6 V
